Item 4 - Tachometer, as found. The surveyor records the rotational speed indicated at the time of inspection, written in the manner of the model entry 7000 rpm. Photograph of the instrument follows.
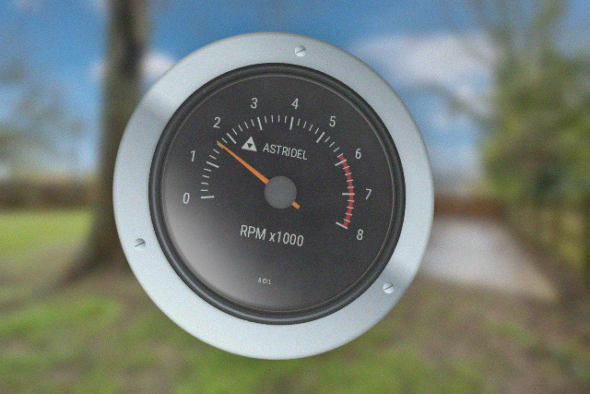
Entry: 1600 rpm
